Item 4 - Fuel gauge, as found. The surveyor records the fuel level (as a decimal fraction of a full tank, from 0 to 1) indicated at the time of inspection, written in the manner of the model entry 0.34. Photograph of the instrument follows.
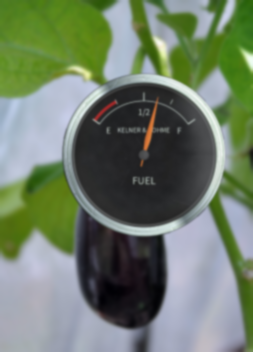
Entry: 0.625
